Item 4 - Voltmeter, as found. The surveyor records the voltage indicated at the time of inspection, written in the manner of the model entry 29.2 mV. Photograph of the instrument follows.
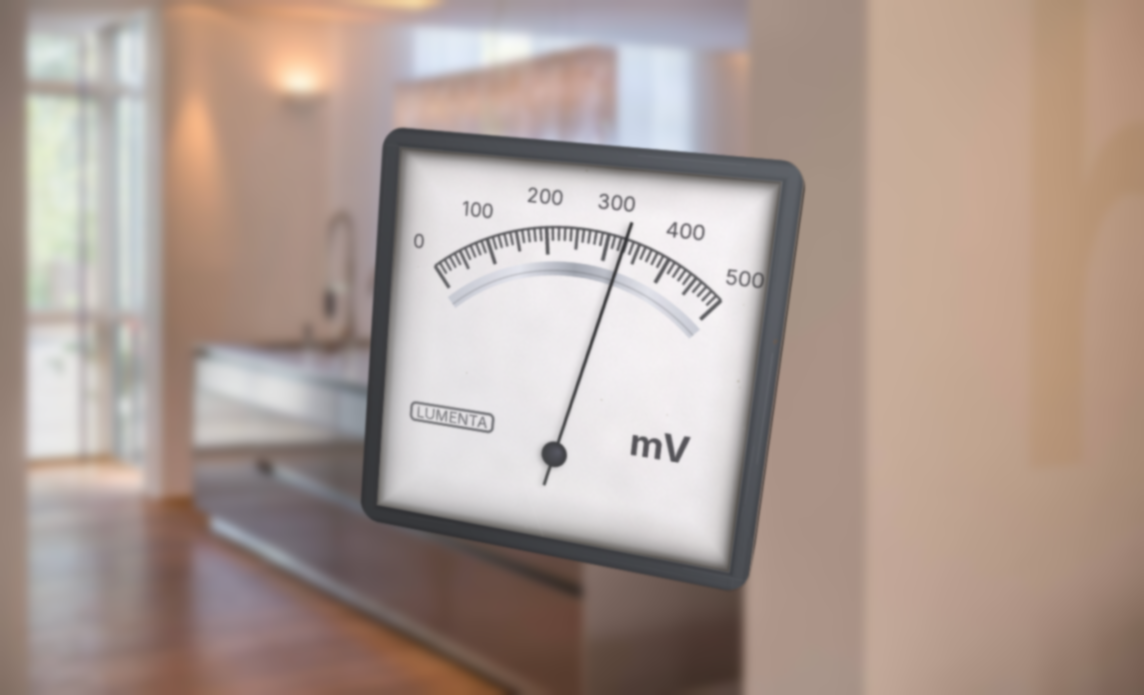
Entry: 330 mV
